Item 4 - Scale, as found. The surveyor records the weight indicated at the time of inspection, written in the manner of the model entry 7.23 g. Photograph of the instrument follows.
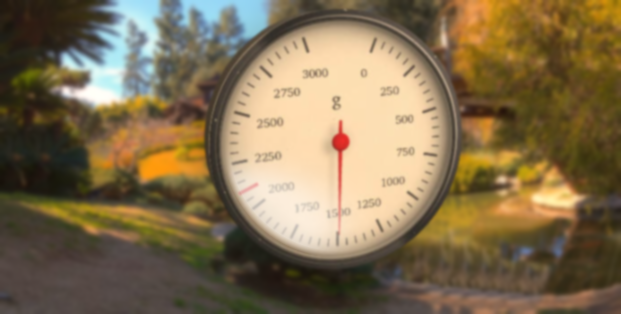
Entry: 1500 g
